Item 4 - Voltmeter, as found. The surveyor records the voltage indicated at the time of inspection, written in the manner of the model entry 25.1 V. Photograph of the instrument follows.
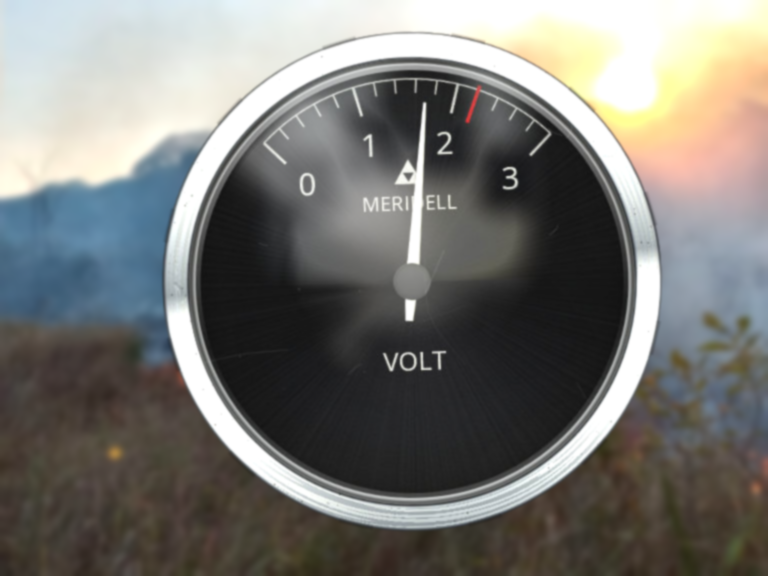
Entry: 1.7 V
